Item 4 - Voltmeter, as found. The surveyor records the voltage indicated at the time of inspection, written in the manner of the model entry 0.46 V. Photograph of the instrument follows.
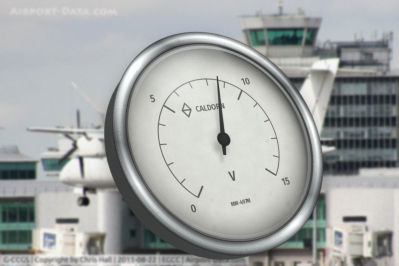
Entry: 8.5 V
